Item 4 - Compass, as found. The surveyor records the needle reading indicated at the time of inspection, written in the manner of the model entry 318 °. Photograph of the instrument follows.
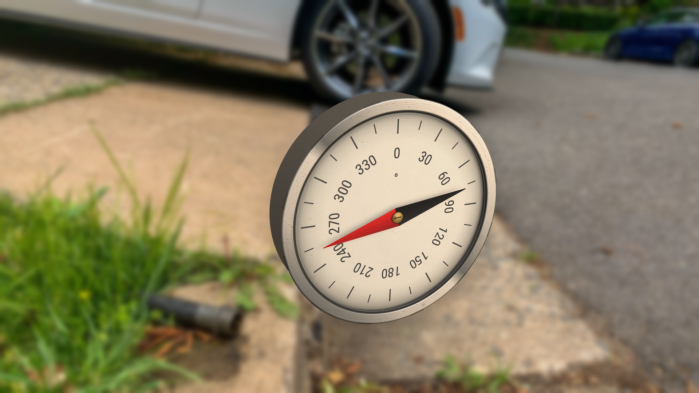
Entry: 255 °
